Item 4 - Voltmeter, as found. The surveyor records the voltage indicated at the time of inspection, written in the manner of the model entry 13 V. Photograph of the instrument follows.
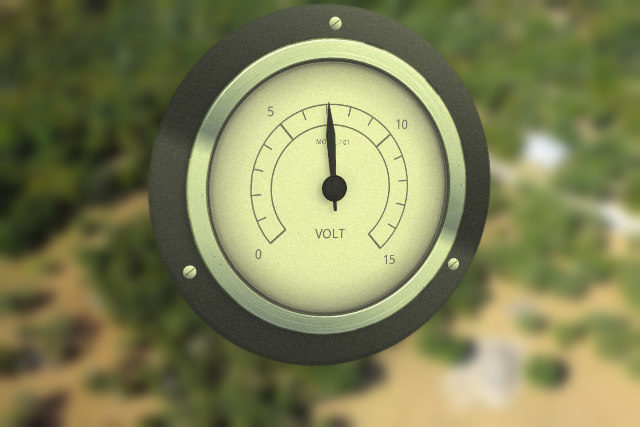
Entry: 7 V
